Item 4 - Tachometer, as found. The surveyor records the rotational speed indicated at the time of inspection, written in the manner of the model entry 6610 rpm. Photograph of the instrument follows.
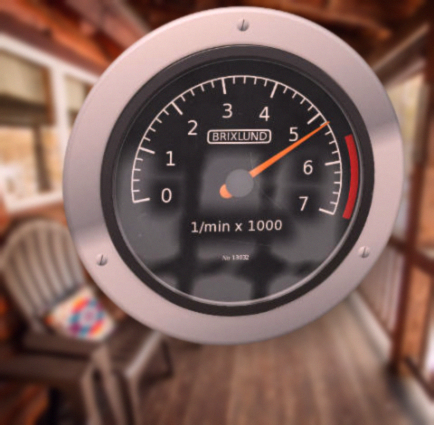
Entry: 5200 rpm
